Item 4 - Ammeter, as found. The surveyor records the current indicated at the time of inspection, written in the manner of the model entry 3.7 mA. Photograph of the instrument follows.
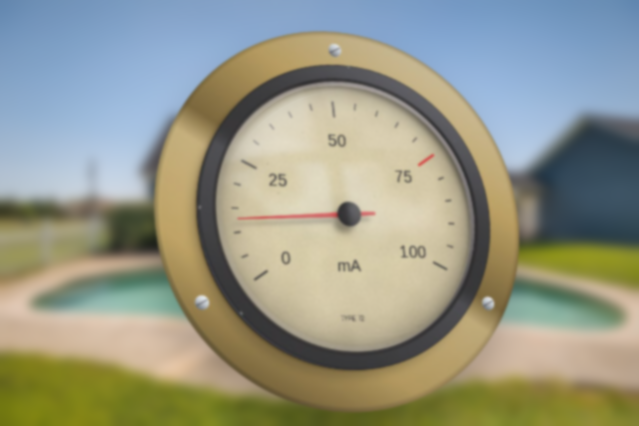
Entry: 12.5 mA
